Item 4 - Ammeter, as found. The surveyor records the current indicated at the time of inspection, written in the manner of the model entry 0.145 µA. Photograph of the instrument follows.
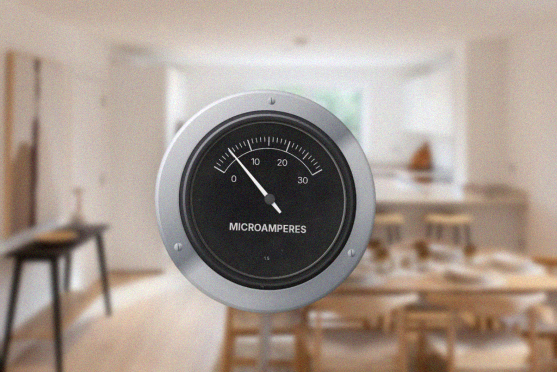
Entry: 5 µA
